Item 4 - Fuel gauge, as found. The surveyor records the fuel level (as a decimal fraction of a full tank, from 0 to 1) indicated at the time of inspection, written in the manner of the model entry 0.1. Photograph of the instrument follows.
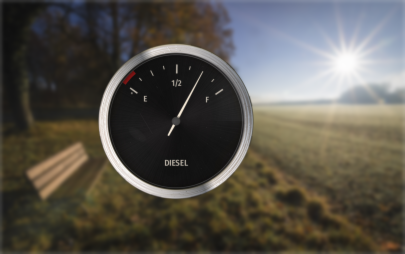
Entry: 0.75
